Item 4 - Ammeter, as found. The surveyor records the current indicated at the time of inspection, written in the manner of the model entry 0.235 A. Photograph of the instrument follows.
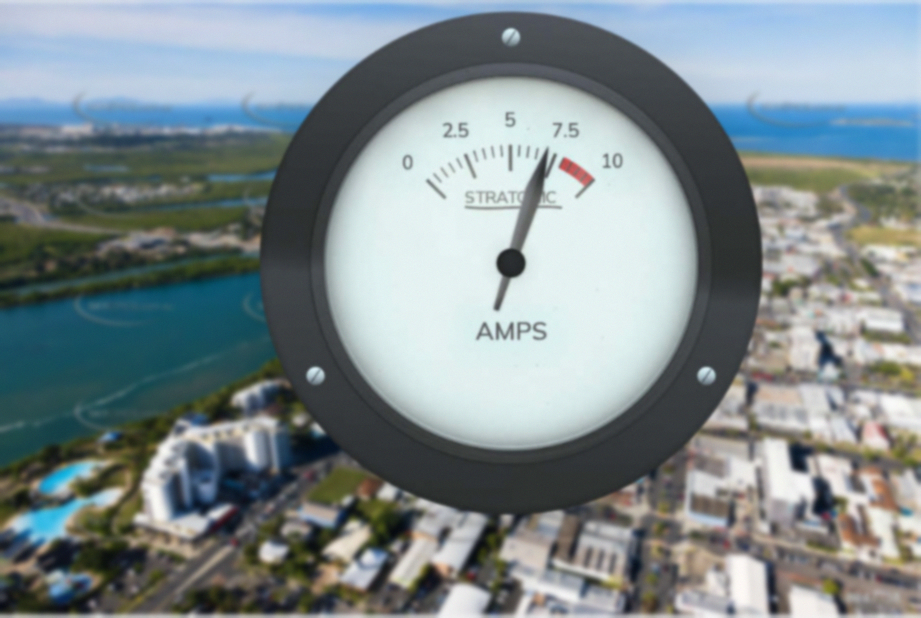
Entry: 7 A
